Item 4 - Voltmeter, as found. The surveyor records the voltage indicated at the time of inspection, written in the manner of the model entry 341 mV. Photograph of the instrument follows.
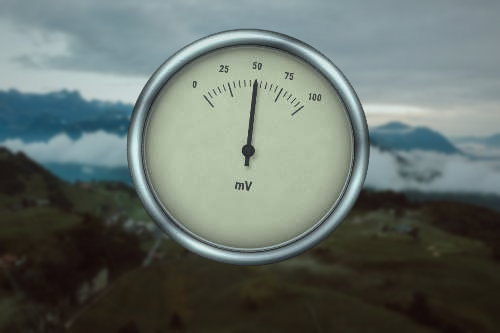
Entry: 50 mV
